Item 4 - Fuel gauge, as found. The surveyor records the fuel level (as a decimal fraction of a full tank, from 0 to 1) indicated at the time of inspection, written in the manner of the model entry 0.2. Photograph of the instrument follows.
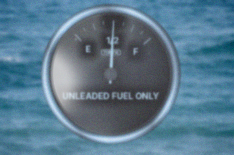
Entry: 0.5
